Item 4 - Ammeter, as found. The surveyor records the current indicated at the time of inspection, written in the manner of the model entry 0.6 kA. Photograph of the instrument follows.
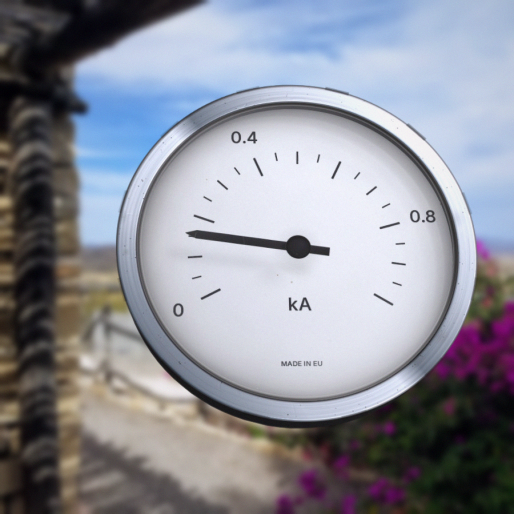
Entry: 0.15 kA
